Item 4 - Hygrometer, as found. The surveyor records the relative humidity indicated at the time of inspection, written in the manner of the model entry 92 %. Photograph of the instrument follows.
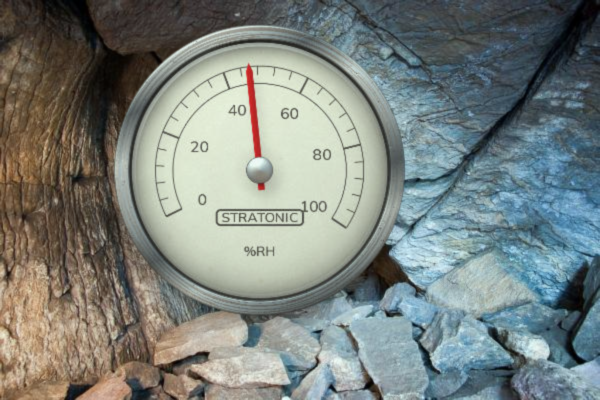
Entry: 46 %
